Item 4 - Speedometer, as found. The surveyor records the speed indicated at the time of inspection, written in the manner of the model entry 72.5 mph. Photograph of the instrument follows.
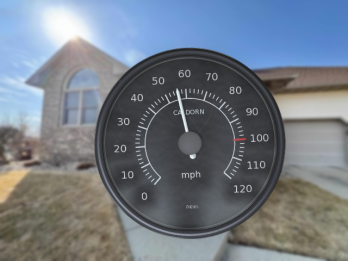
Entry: 56 mph
